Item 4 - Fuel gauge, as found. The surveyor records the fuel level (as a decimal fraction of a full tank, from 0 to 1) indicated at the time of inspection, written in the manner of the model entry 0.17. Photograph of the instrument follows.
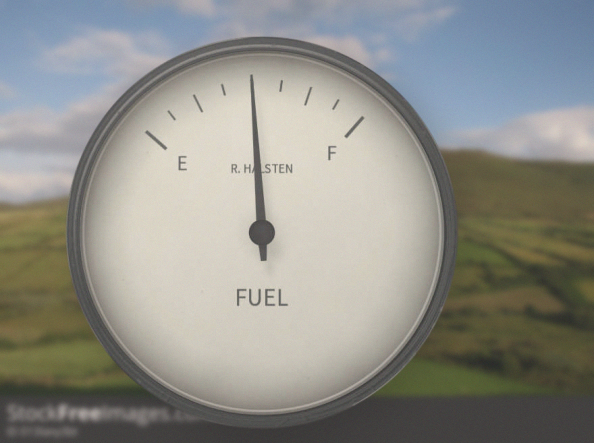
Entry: 0.5
